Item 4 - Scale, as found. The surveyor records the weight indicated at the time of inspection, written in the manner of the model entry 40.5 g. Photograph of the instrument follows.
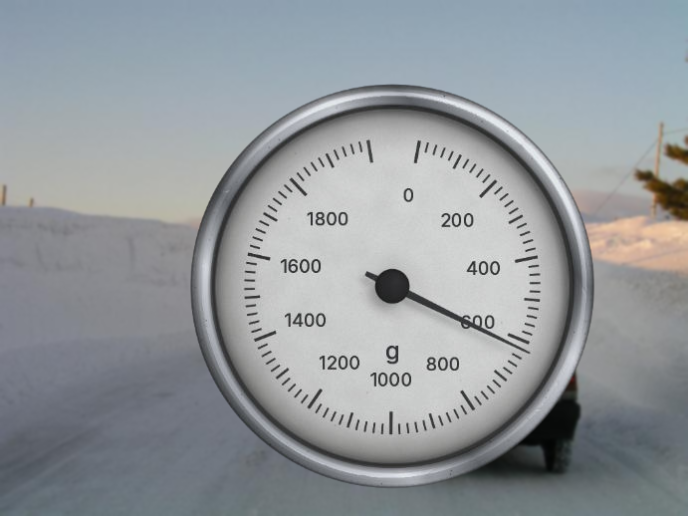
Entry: 620 g
